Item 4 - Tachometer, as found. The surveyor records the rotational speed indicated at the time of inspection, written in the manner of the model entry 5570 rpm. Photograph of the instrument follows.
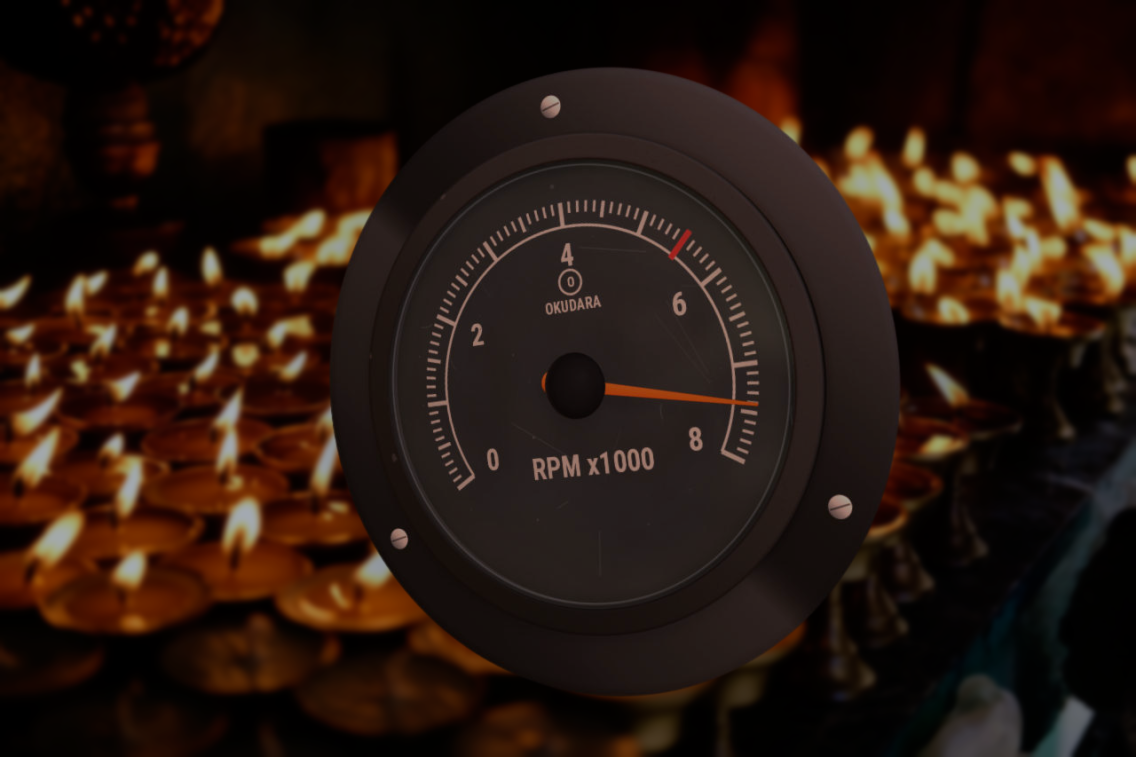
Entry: 7400 rpm
